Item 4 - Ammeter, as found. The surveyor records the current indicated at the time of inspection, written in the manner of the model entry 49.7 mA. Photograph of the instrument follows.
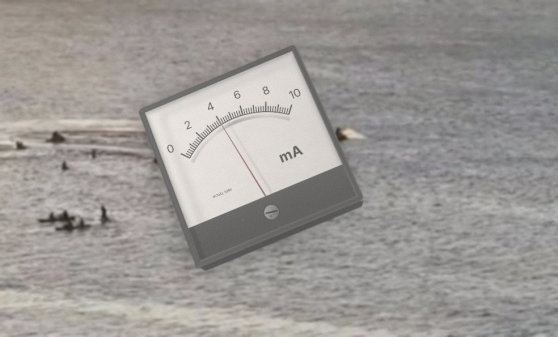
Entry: 4 mA
